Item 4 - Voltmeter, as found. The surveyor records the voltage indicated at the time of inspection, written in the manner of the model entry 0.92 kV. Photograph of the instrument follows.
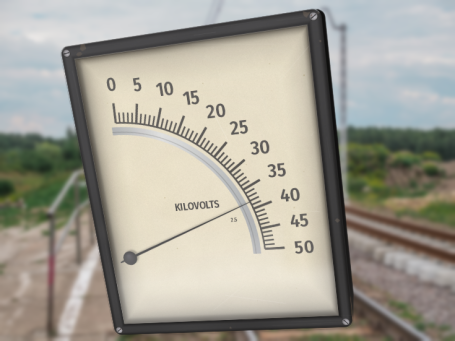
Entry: 38 kV
